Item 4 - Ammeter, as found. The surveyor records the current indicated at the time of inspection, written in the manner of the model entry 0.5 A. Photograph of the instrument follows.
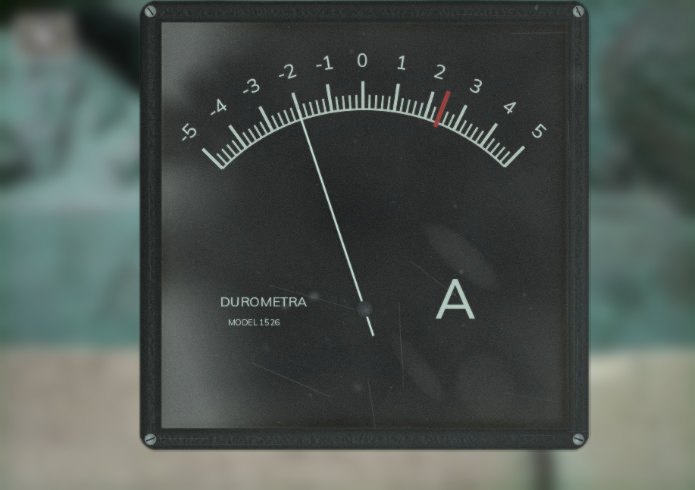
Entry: -2 A
